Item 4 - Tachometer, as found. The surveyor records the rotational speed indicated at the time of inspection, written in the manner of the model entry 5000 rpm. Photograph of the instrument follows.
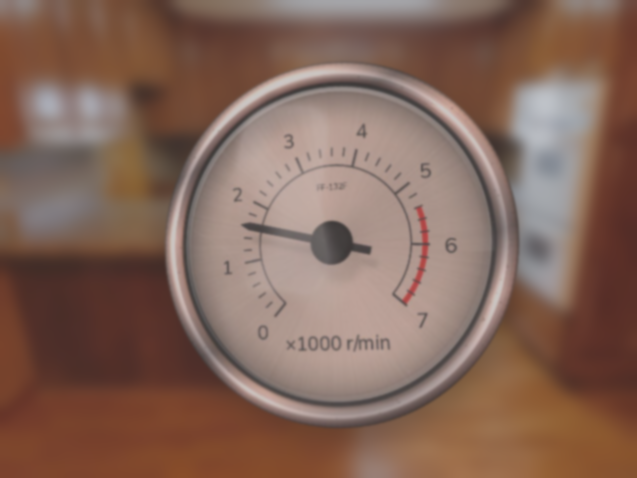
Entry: 1600 rpm
